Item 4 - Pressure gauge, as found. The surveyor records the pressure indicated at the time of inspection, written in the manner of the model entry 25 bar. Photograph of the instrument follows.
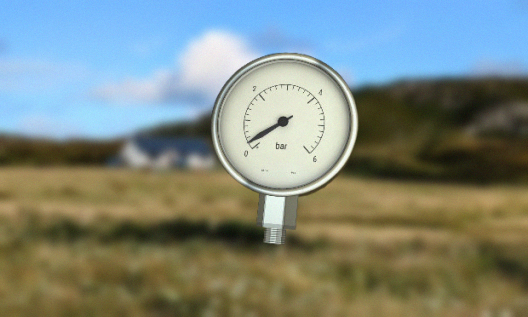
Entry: 0.2 bar
